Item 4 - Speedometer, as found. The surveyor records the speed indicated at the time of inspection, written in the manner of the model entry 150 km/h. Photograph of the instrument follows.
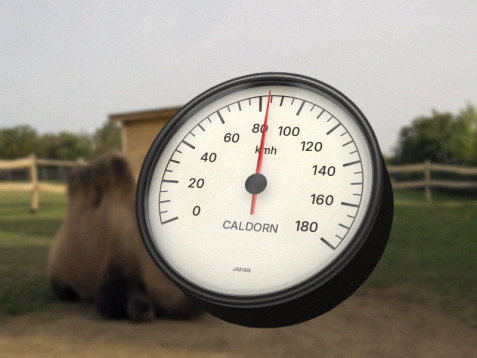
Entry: 85 km/h
